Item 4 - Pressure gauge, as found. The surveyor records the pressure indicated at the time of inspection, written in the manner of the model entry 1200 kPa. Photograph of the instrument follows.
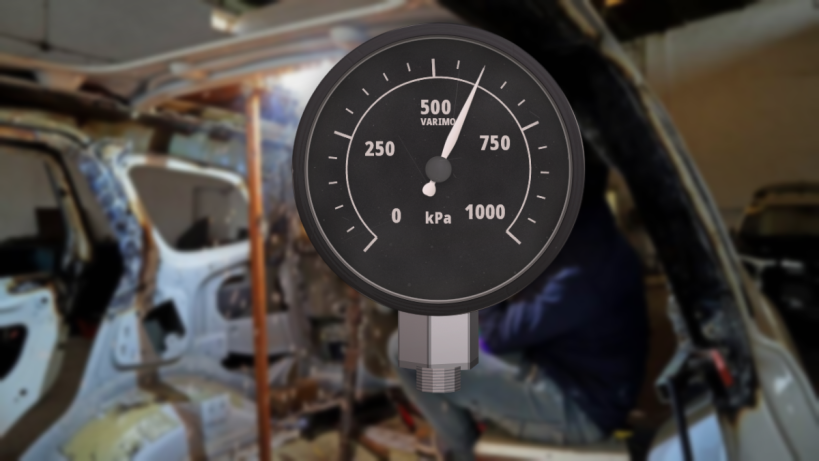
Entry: 600 kPa
